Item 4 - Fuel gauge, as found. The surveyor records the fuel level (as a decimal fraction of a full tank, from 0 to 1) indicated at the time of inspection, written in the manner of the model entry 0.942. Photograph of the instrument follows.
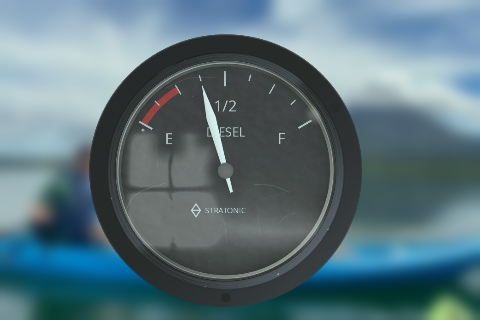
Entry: 0.375
